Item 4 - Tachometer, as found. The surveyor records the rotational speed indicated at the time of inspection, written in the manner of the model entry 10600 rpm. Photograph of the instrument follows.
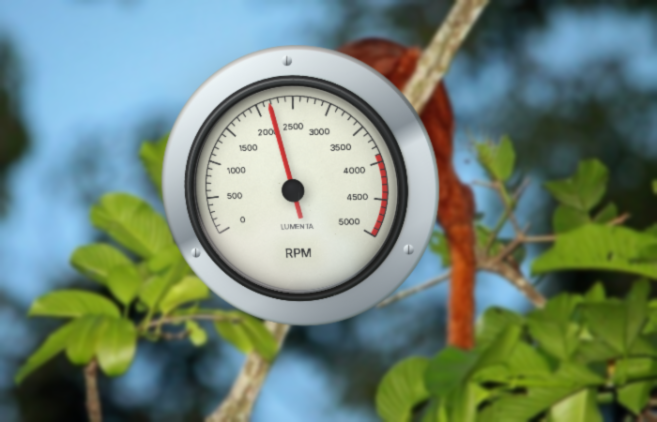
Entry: 2200 rpm
